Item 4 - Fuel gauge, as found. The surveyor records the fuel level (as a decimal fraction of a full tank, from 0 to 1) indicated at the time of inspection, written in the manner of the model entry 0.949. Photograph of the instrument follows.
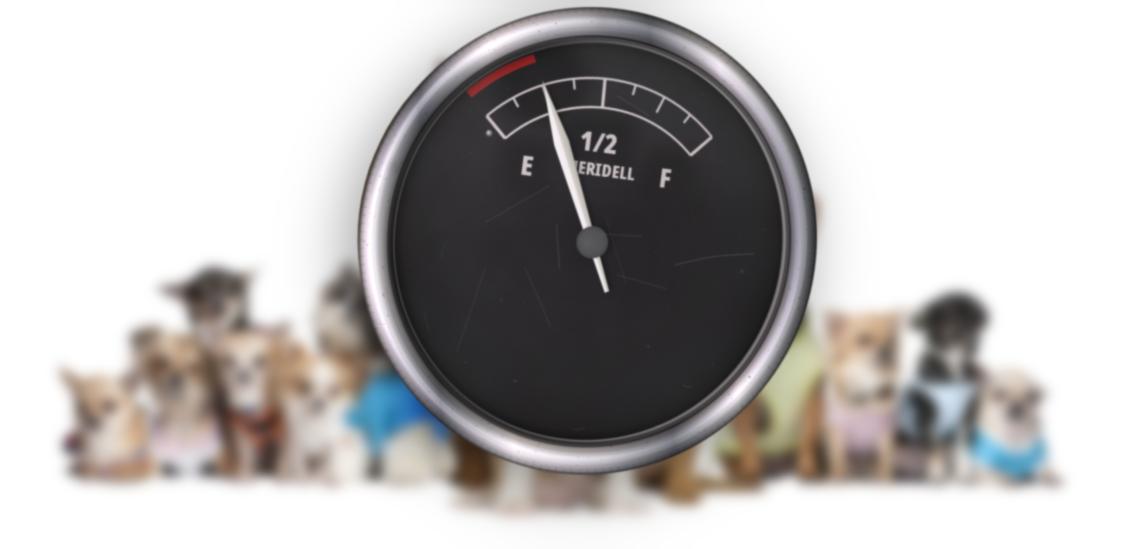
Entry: 0.25
